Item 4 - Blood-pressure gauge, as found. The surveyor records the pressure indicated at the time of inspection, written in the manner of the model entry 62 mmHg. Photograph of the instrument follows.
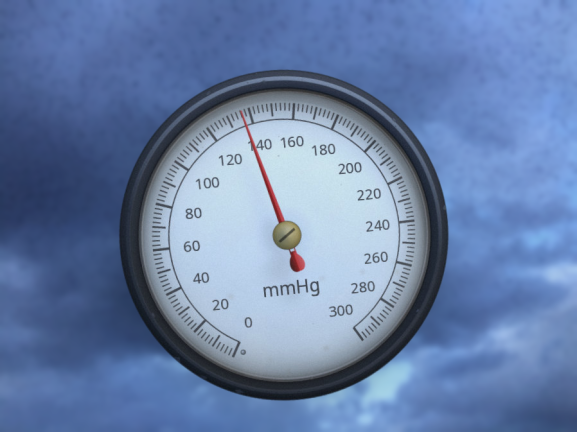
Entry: 136 mmHg
